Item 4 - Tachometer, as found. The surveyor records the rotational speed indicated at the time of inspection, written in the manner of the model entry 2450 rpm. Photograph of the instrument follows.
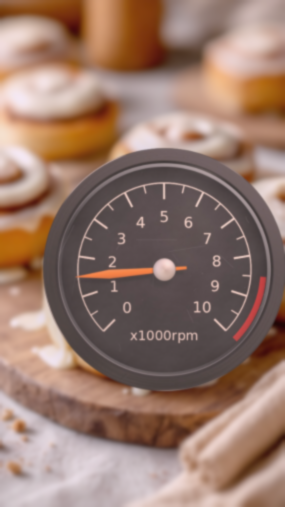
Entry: 1500 rpm
